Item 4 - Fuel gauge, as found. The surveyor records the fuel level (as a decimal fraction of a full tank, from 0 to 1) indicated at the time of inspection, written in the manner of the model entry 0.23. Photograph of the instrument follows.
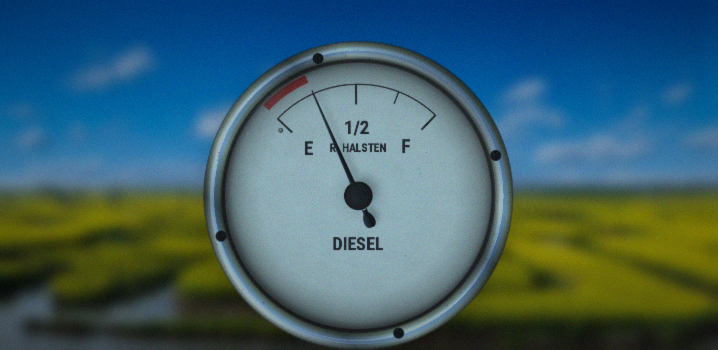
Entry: 0.25
